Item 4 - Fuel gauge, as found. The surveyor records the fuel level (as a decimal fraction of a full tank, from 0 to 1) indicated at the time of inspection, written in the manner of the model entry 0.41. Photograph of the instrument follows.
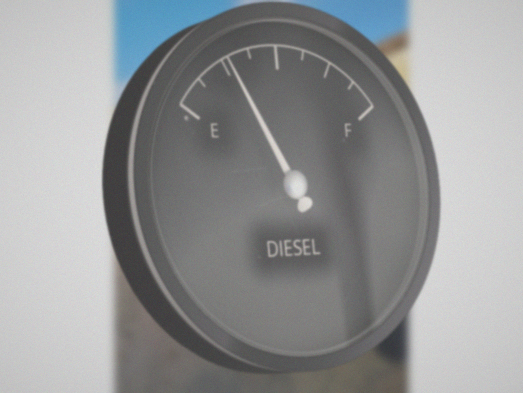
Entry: 0.25
